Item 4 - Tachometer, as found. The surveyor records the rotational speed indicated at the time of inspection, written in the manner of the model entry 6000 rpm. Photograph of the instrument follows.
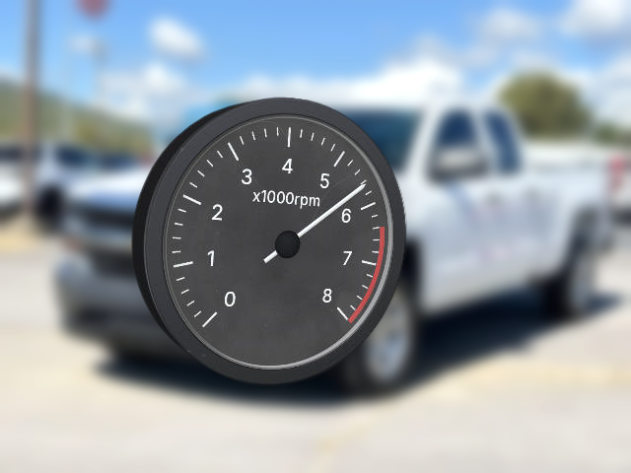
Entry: 5600 rpm
